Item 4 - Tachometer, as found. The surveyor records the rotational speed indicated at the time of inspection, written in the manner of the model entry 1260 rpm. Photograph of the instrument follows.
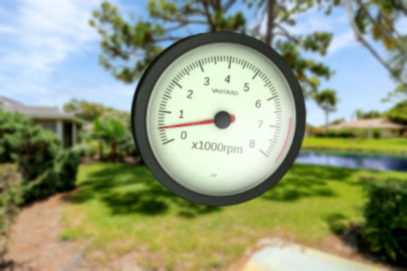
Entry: 500 rpm
